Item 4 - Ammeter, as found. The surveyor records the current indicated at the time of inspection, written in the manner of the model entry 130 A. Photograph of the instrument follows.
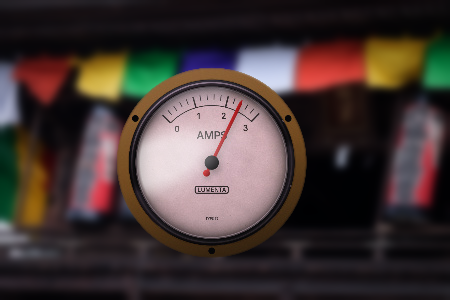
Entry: 2.4 A
